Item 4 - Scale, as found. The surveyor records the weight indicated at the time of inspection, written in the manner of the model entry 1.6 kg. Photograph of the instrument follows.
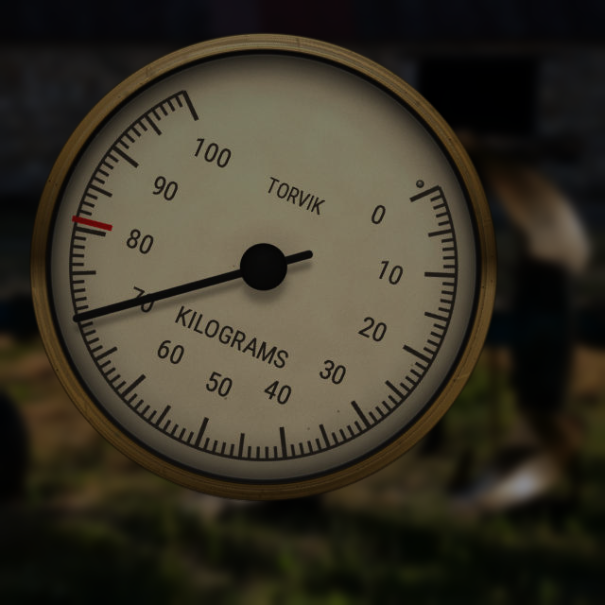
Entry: 70 kg
